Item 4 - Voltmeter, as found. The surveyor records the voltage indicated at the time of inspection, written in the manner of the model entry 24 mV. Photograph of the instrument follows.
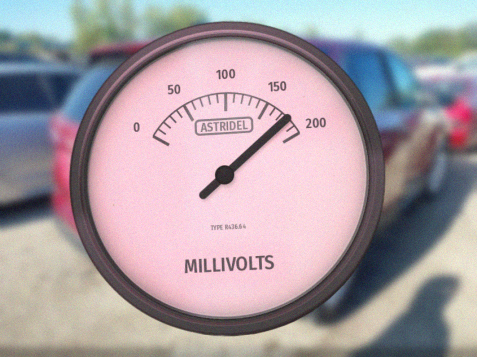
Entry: 180 mV
